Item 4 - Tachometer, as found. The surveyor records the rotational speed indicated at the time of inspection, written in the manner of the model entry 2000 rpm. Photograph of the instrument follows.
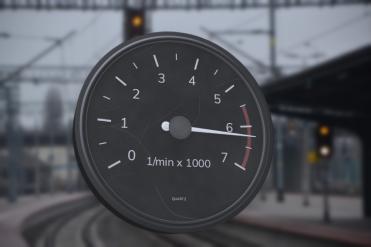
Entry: 6250 rpm
